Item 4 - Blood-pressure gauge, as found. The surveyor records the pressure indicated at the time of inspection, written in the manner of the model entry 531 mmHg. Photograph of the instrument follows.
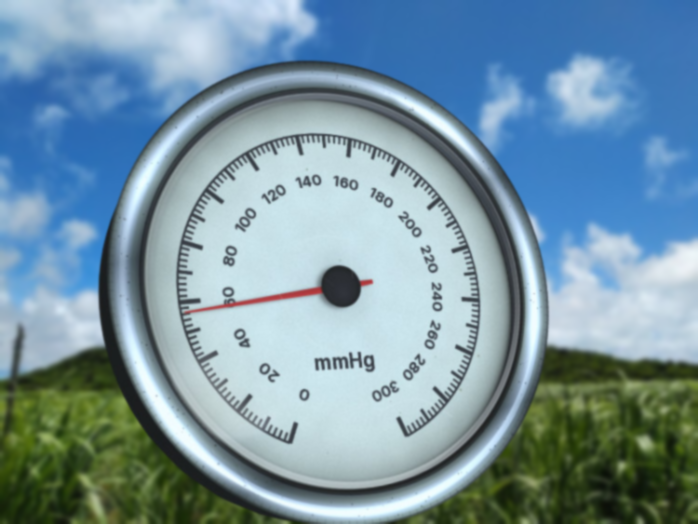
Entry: 56 mmHg
